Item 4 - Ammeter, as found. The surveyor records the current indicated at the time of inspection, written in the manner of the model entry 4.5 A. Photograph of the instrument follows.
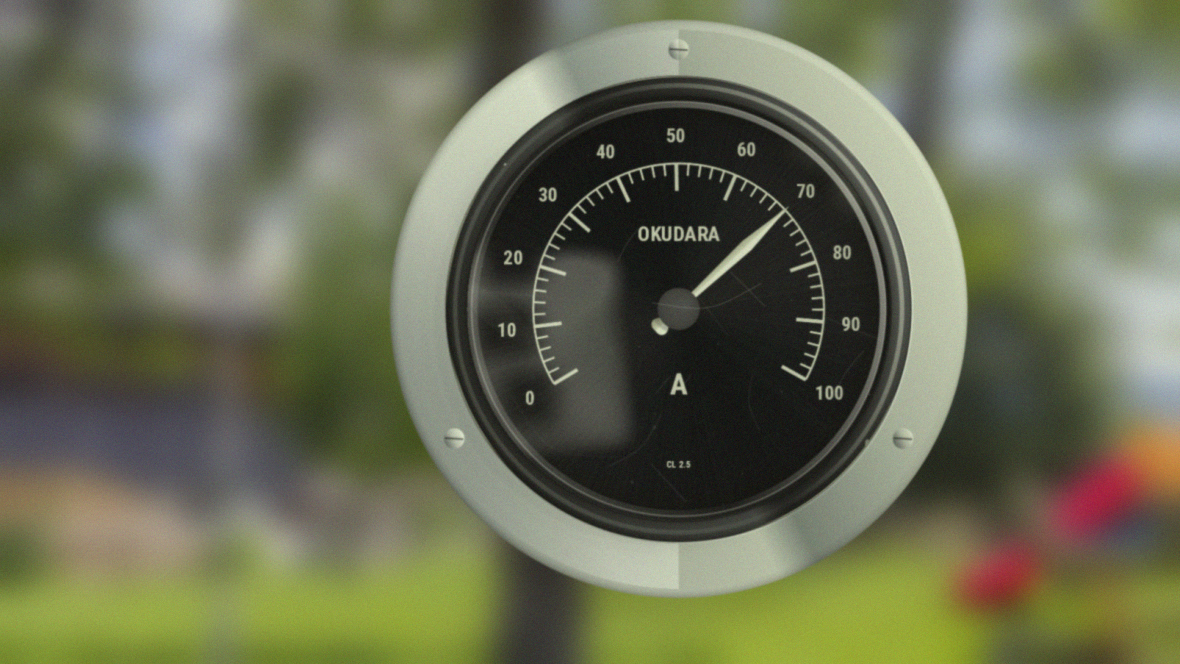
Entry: 70 A
